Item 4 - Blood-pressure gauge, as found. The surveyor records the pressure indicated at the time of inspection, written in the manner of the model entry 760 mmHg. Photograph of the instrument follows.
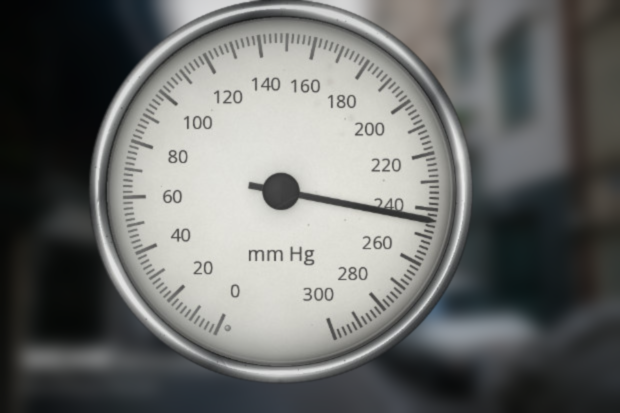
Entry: 244 mmHg
